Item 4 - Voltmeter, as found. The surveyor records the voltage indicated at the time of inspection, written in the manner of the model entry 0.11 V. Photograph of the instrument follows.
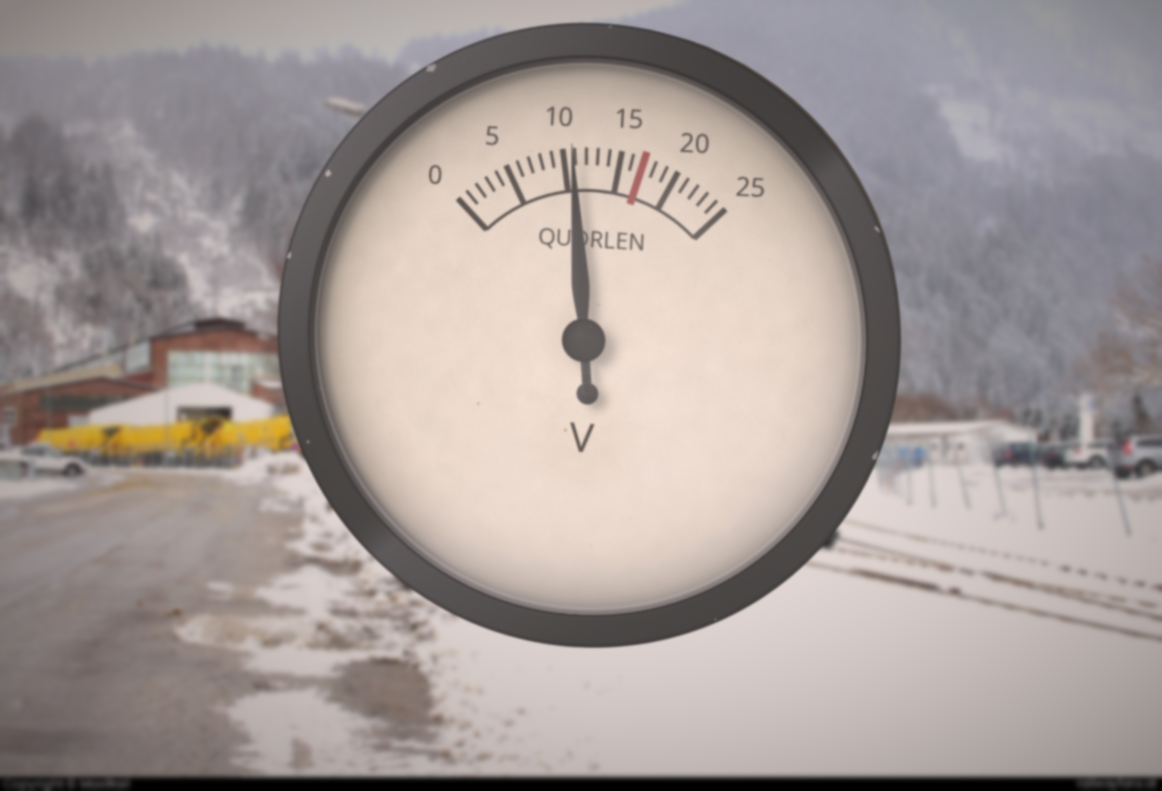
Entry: 11 V
